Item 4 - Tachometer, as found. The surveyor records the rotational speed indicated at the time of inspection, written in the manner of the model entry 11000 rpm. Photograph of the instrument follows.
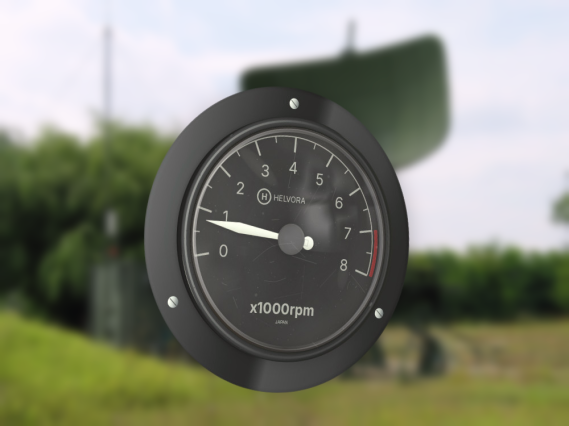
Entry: 750 rpm
